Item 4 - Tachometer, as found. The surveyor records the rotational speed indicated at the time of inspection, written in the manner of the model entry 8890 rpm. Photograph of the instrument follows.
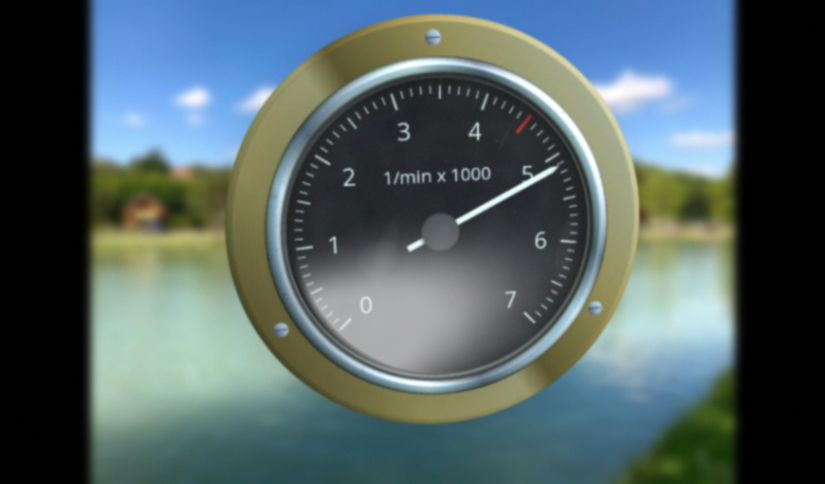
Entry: 5100 rpm
